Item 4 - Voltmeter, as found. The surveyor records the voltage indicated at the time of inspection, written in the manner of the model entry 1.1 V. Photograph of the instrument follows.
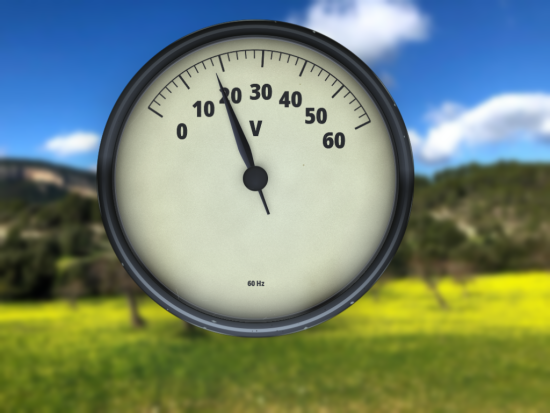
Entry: 18 V
